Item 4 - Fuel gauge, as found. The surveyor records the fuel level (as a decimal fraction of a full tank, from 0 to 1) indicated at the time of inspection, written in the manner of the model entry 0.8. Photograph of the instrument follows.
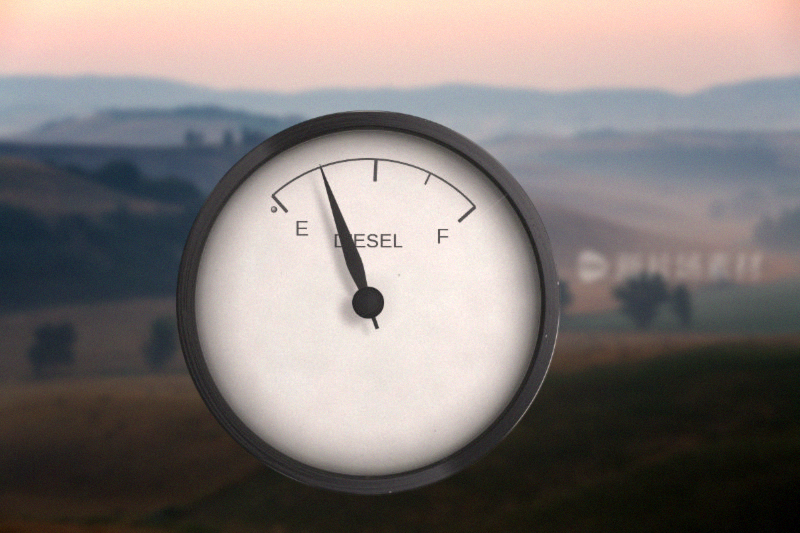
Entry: 0.25
